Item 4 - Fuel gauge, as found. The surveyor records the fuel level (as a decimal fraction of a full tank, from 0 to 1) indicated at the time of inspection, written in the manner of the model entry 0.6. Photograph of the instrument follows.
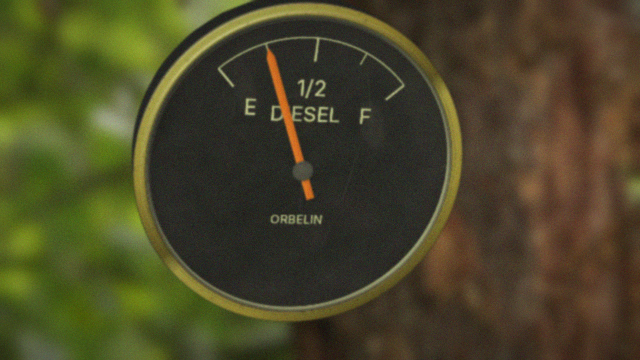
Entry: 0.25
